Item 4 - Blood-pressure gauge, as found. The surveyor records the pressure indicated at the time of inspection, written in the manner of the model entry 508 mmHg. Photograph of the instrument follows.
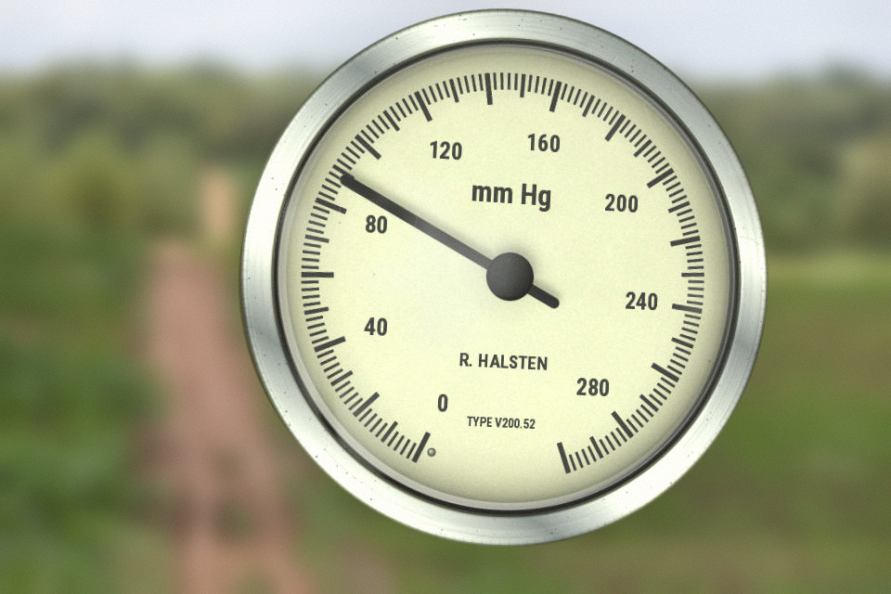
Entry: 88 mmHg
